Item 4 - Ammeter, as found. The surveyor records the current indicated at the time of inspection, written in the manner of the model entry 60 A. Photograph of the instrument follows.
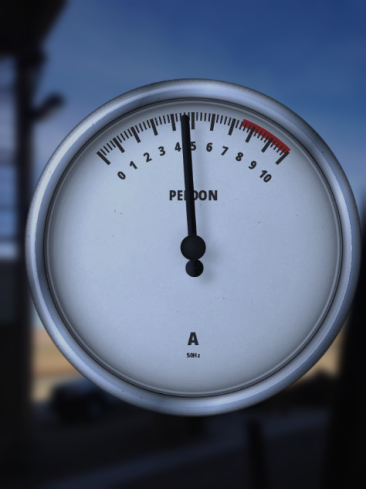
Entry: 4.6 A
